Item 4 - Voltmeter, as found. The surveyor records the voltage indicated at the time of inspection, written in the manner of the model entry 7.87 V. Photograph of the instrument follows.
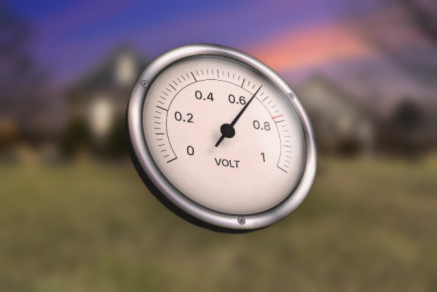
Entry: 0.66 V
